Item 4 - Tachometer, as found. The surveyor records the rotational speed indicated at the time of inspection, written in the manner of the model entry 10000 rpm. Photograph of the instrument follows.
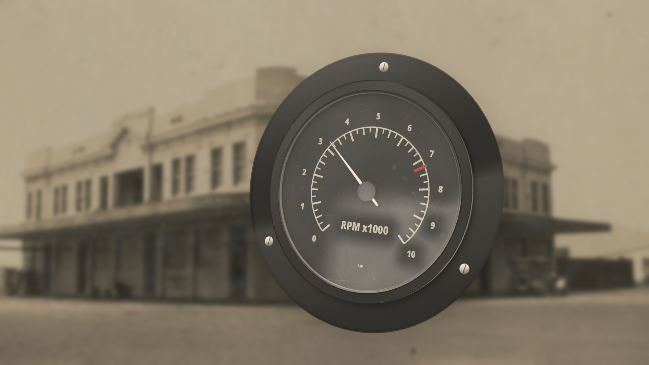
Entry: 3250 rpm
